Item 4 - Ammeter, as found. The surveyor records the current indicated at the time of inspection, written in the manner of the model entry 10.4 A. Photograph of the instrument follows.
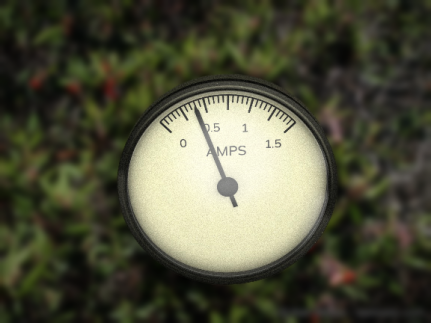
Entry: 0.4 A
